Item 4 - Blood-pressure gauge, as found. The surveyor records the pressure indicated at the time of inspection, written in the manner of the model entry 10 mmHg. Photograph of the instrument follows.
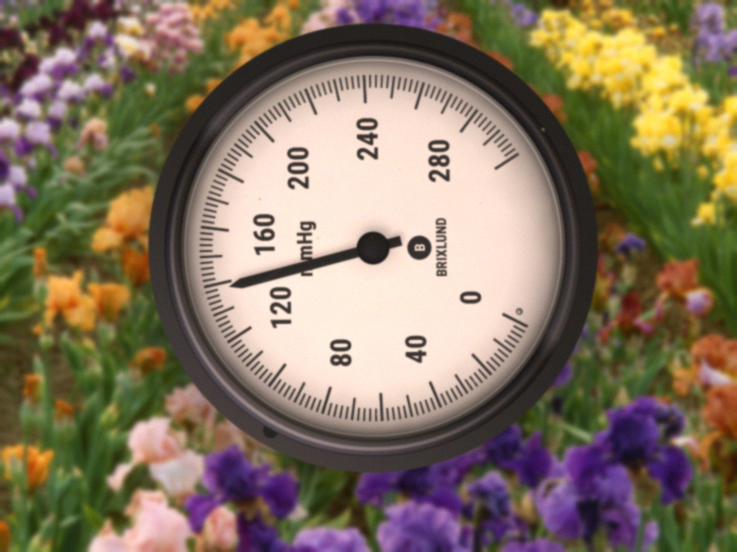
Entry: 138 mmHg
